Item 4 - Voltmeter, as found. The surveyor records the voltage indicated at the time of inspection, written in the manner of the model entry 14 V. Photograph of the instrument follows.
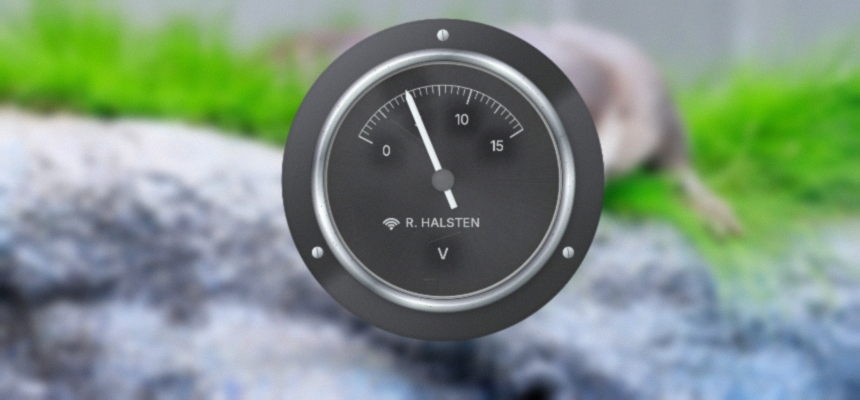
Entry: 5 V
